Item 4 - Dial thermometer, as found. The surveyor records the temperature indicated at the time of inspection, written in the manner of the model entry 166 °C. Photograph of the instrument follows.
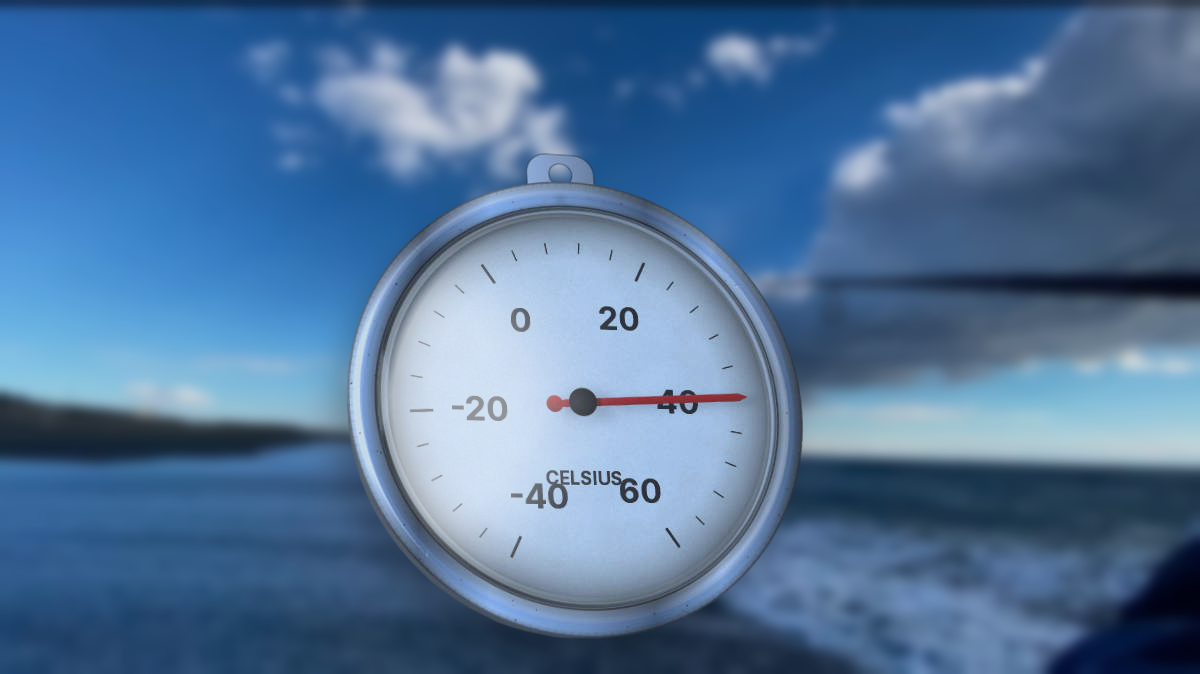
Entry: 40 °C
